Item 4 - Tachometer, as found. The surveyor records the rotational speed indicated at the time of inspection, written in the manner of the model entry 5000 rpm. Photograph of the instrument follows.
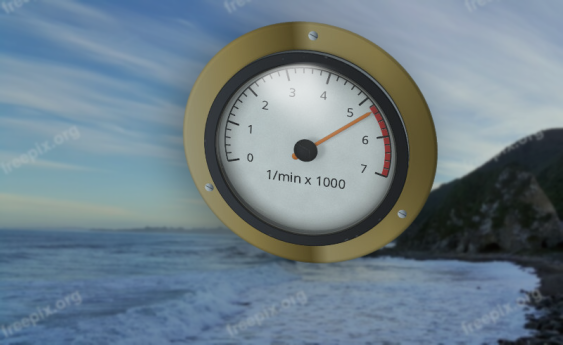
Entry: 5300 rpm
